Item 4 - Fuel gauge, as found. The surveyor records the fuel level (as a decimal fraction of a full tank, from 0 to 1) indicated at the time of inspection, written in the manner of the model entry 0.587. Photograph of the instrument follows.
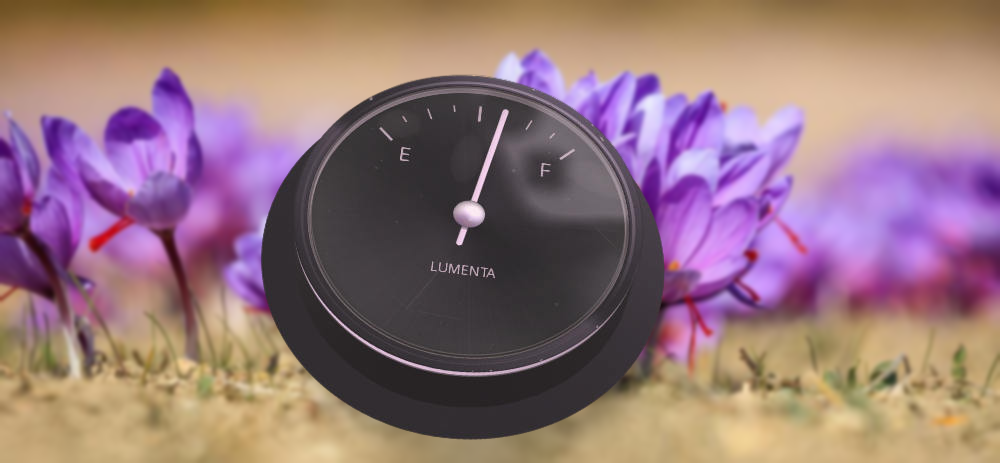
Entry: 0.625
